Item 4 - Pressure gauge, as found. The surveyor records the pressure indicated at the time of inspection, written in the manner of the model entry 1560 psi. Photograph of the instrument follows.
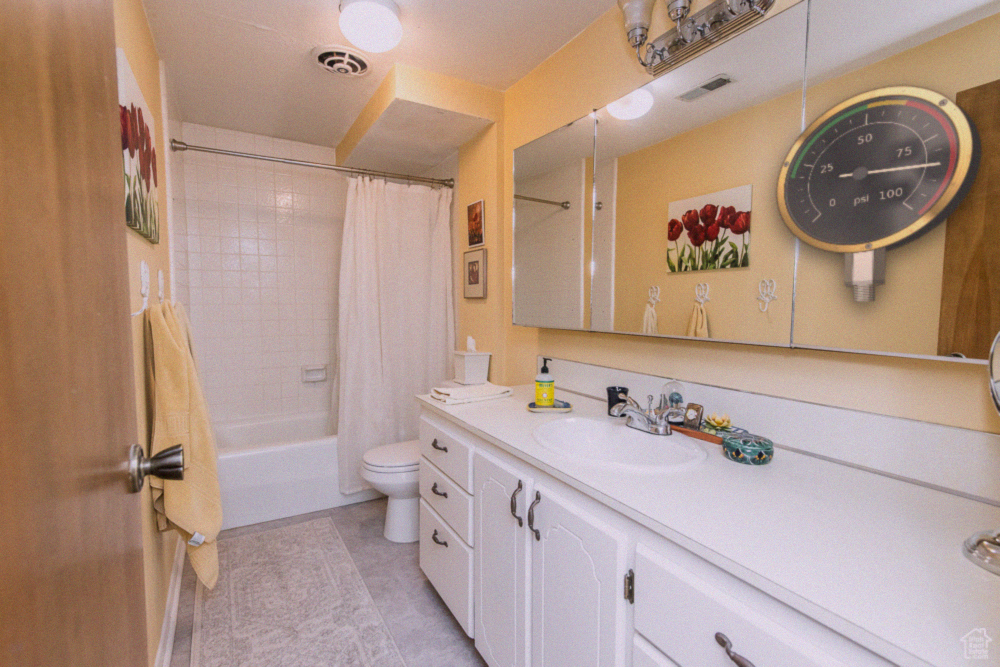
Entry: 85 psi
